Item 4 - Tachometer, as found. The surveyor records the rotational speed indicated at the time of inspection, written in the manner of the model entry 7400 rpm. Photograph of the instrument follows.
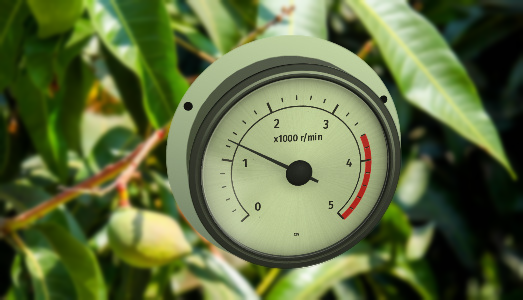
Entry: 1300 rpm
